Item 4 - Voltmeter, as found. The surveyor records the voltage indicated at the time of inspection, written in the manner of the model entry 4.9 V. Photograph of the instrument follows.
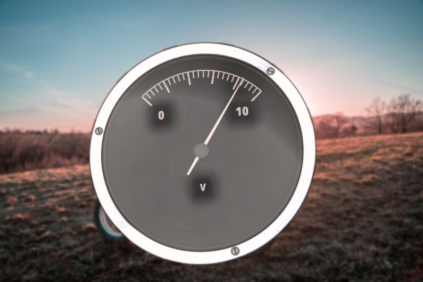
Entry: 8.4 V
